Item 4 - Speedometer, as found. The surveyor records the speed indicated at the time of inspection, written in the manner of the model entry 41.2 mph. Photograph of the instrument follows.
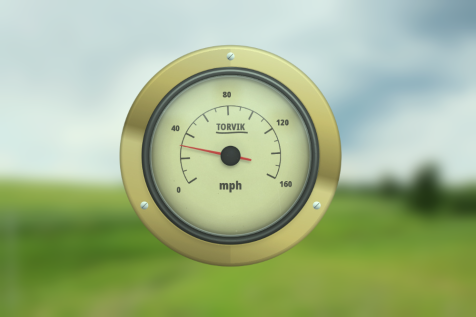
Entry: 30 mph
